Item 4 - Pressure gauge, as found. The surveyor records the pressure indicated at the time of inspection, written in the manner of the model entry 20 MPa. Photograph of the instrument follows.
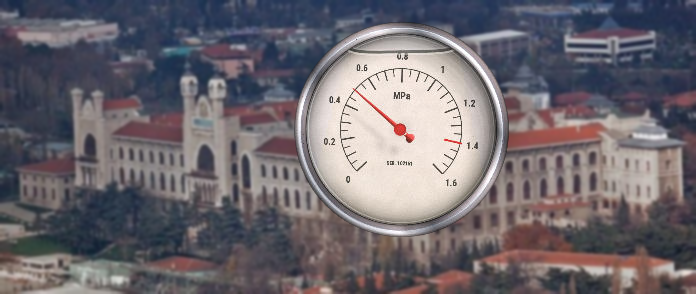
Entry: 0.5 MPa
